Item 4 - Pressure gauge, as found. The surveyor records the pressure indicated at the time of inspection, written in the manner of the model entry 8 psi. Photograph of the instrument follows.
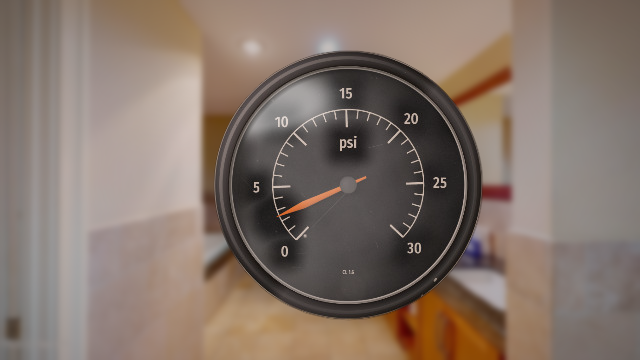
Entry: 2.5 psi
